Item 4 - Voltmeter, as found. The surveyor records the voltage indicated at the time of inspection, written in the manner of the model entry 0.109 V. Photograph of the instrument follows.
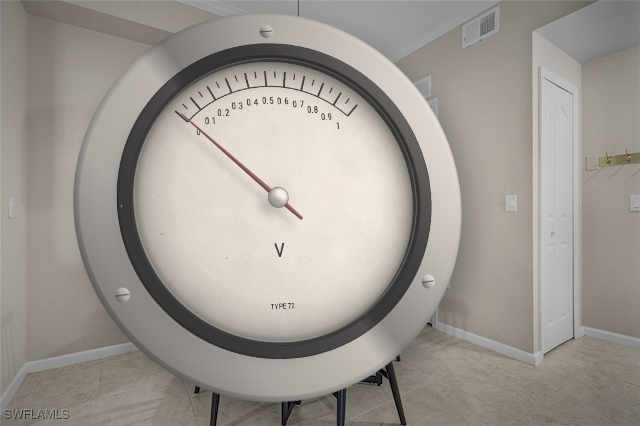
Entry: 0 V
